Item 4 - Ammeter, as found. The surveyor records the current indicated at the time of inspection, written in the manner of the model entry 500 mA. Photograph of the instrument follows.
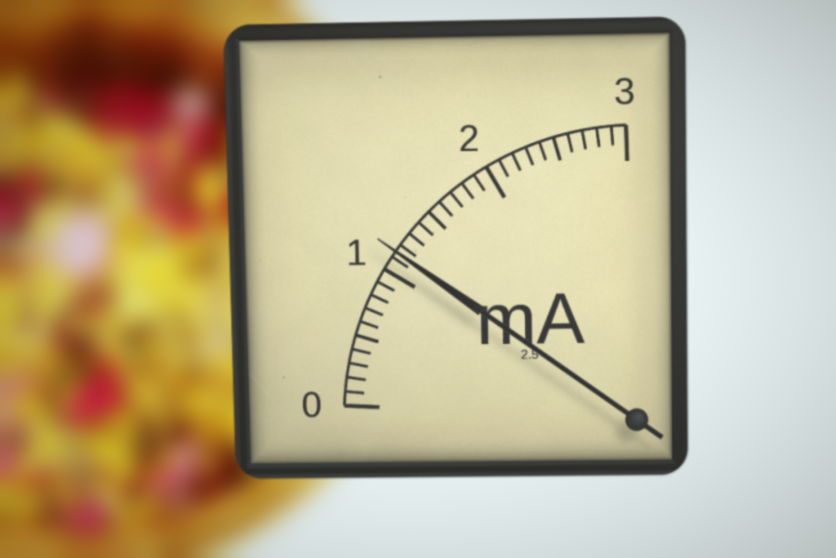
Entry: 1.15 mA
